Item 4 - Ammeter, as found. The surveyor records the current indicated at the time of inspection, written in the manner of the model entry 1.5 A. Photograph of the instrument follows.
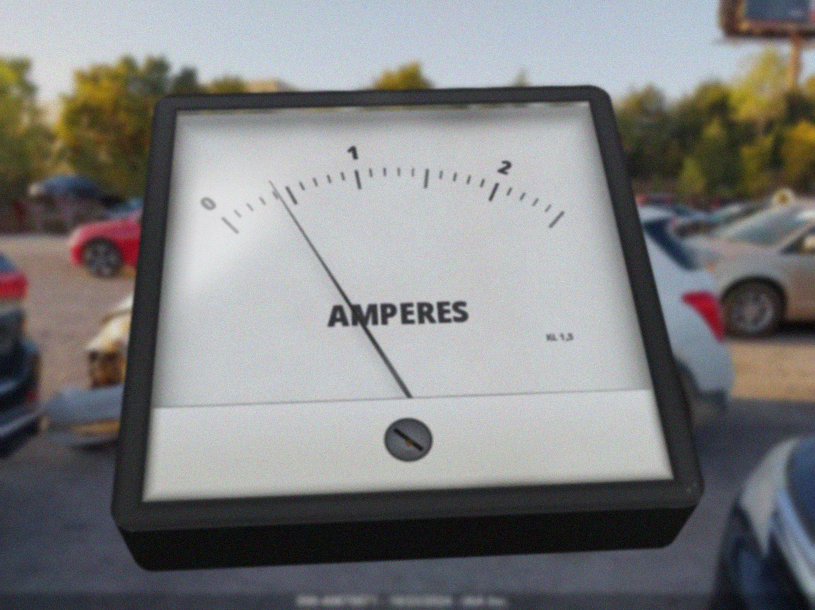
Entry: 0.4 A
